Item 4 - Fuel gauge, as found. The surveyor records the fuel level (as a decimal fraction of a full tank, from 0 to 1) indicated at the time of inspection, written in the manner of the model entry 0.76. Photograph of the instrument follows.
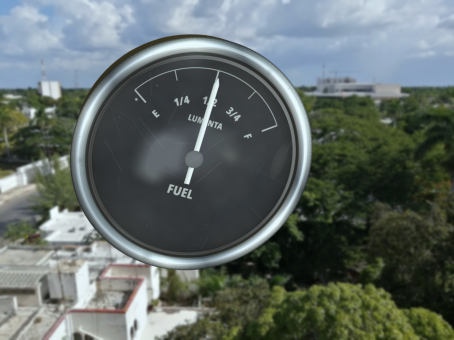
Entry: 0.5
